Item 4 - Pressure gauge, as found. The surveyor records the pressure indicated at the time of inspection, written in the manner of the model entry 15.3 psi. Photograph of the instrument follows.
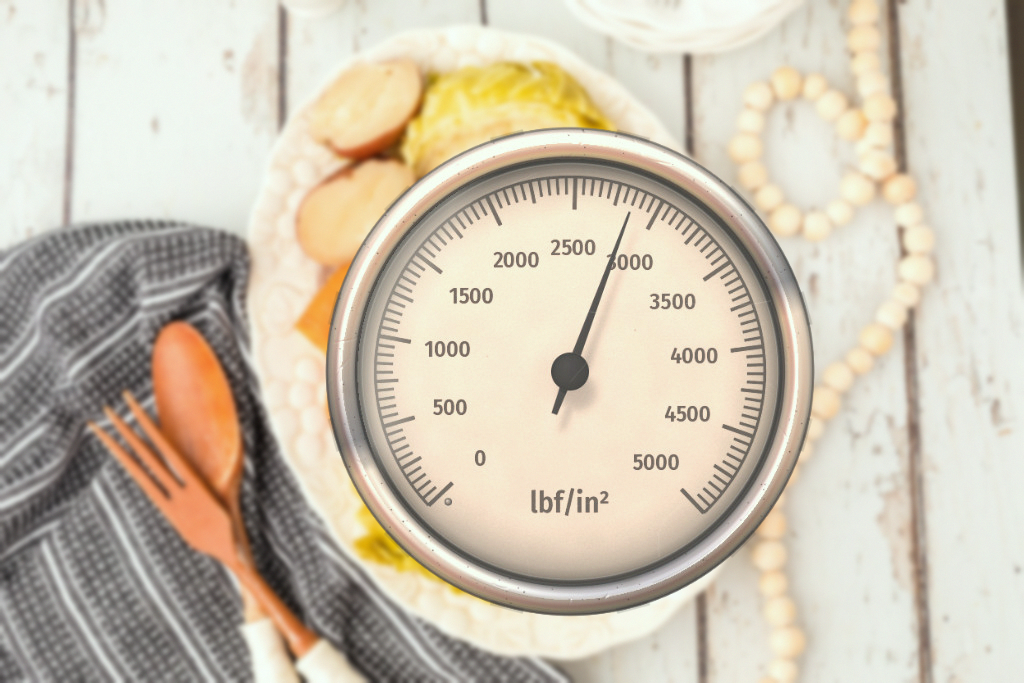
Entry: 2850 psi
